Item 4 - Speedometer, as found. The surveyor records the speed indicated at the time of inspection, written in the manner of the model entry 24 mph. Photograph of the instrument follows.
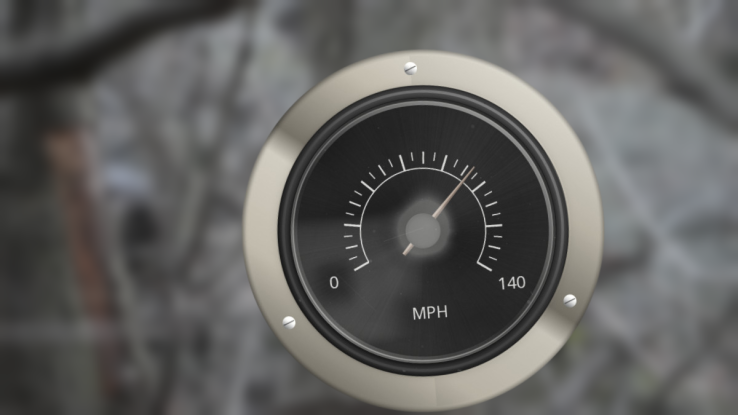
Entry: 92.5 mph
